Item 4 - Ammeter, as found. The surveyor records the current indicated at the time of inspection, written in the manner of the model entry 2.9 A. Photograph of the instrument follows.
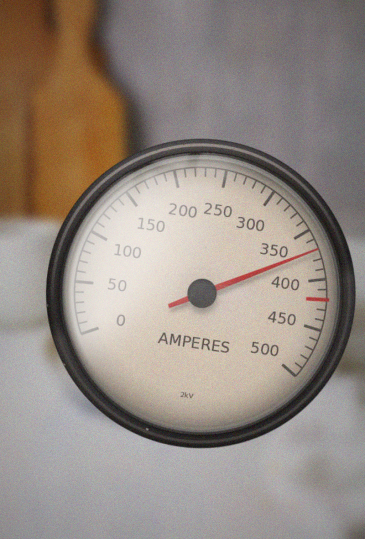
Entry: 370 A
